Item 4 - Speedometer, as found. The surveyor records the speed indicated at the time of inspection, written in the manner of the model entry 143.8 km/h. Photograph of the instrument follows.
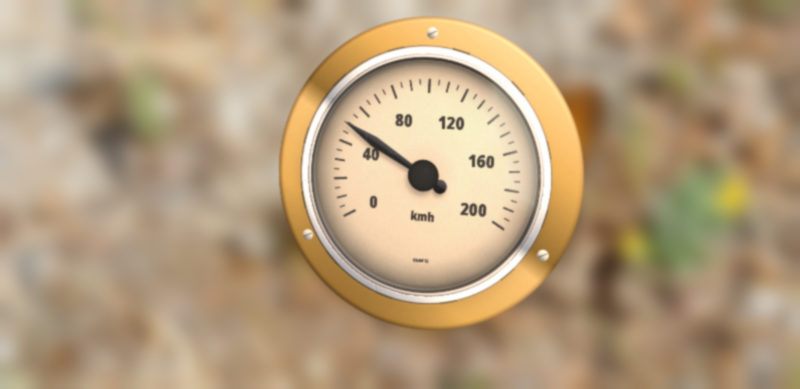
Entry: 50 km/h
